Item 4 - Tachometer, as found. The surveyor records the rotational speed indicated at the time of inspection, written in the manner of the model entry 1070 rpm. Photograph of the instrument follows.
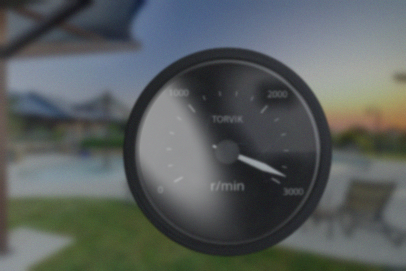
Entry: 2900 rpm
